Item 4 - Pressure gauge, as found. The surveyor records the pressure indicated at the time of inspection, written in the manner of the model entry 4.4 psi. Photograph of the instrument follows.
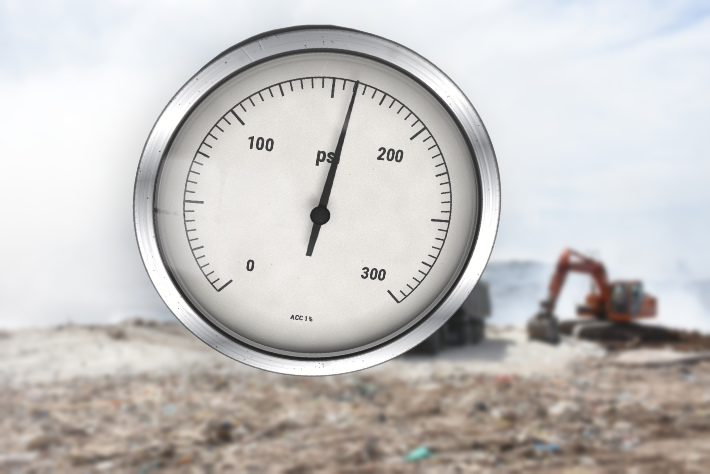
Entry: 160 psi
